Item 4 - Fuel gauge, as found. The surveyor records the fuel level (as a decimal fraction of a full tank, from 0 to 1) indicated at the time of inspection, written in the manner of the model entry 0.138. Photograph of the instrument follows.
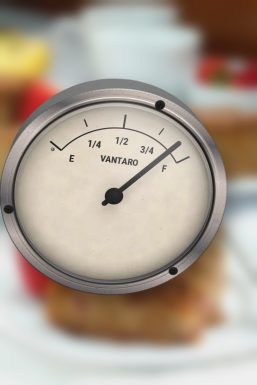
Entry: 0.875
